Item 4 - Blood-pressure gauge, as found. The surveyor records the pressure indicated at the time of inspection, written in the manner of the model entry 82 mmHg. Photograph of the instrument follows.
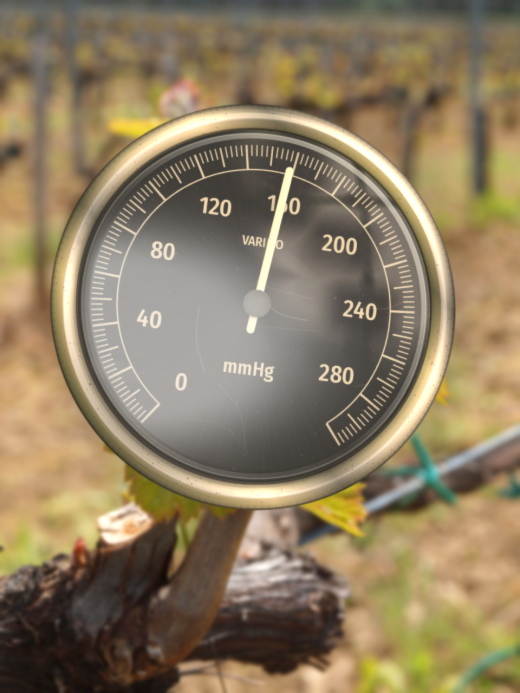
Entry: 158 mmHg
